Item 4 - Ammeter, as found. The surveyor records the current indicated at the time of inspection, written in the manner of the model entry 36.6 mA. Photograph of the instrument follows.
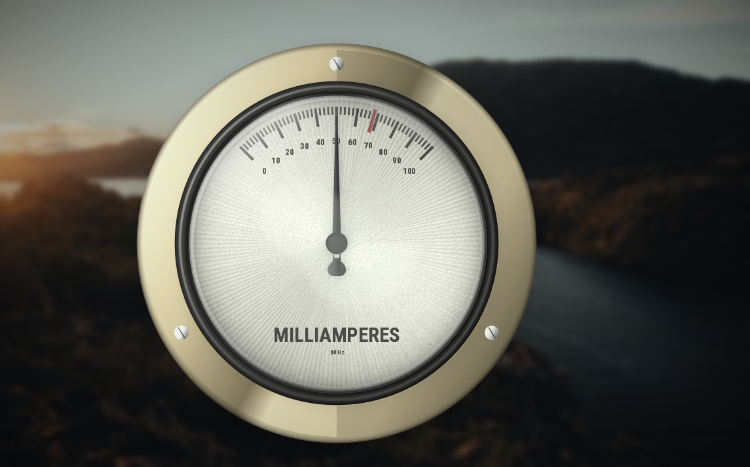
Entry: 50 mA
